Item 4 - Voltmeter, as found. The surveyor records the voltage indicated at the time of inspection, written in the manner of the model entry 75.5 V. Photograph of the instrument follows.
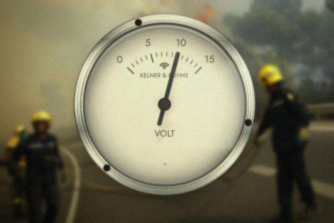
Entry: 10 V
